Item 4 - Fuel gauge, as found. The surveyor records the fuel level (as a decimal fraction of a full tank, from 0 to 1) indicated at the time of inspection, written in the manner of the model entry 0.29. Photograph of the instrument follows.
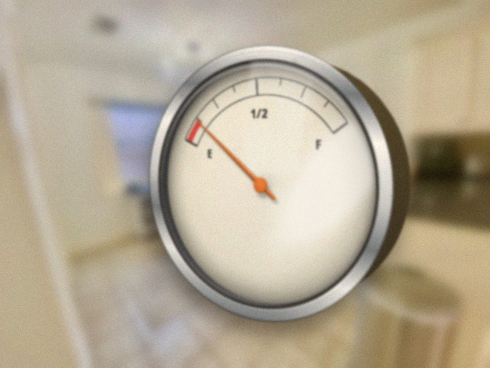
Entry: 0.125
